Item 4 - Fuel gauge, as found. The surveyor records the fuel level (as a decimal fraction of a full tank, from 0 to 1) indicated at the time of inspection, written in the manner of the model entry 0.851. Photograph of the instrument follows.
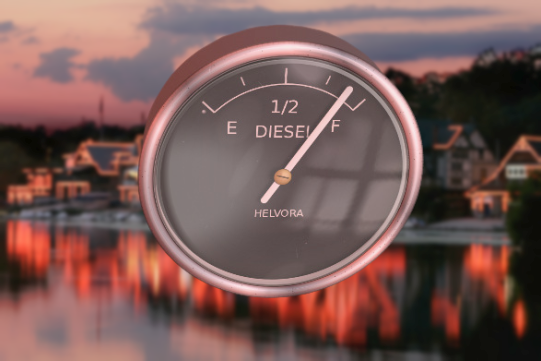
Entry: 0.875
